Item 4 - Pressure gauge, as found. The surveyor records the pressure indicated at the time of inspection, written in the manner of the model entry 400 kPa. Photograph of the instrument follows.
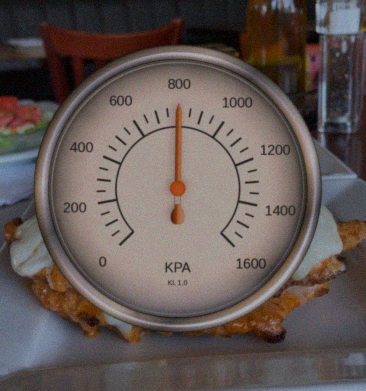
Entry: 800 kPa
